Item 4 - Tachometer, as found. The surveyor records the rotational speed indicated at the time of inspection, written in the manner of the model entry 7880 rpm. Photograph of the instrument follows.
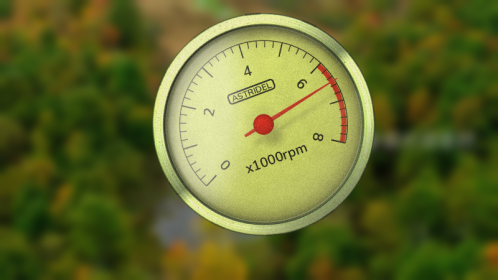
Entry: 6500 rpm
